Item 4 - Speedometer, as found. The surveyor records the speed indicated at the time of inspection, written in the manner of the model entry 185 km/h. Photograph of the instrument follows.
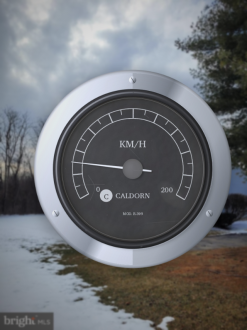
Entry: 30 km/h
